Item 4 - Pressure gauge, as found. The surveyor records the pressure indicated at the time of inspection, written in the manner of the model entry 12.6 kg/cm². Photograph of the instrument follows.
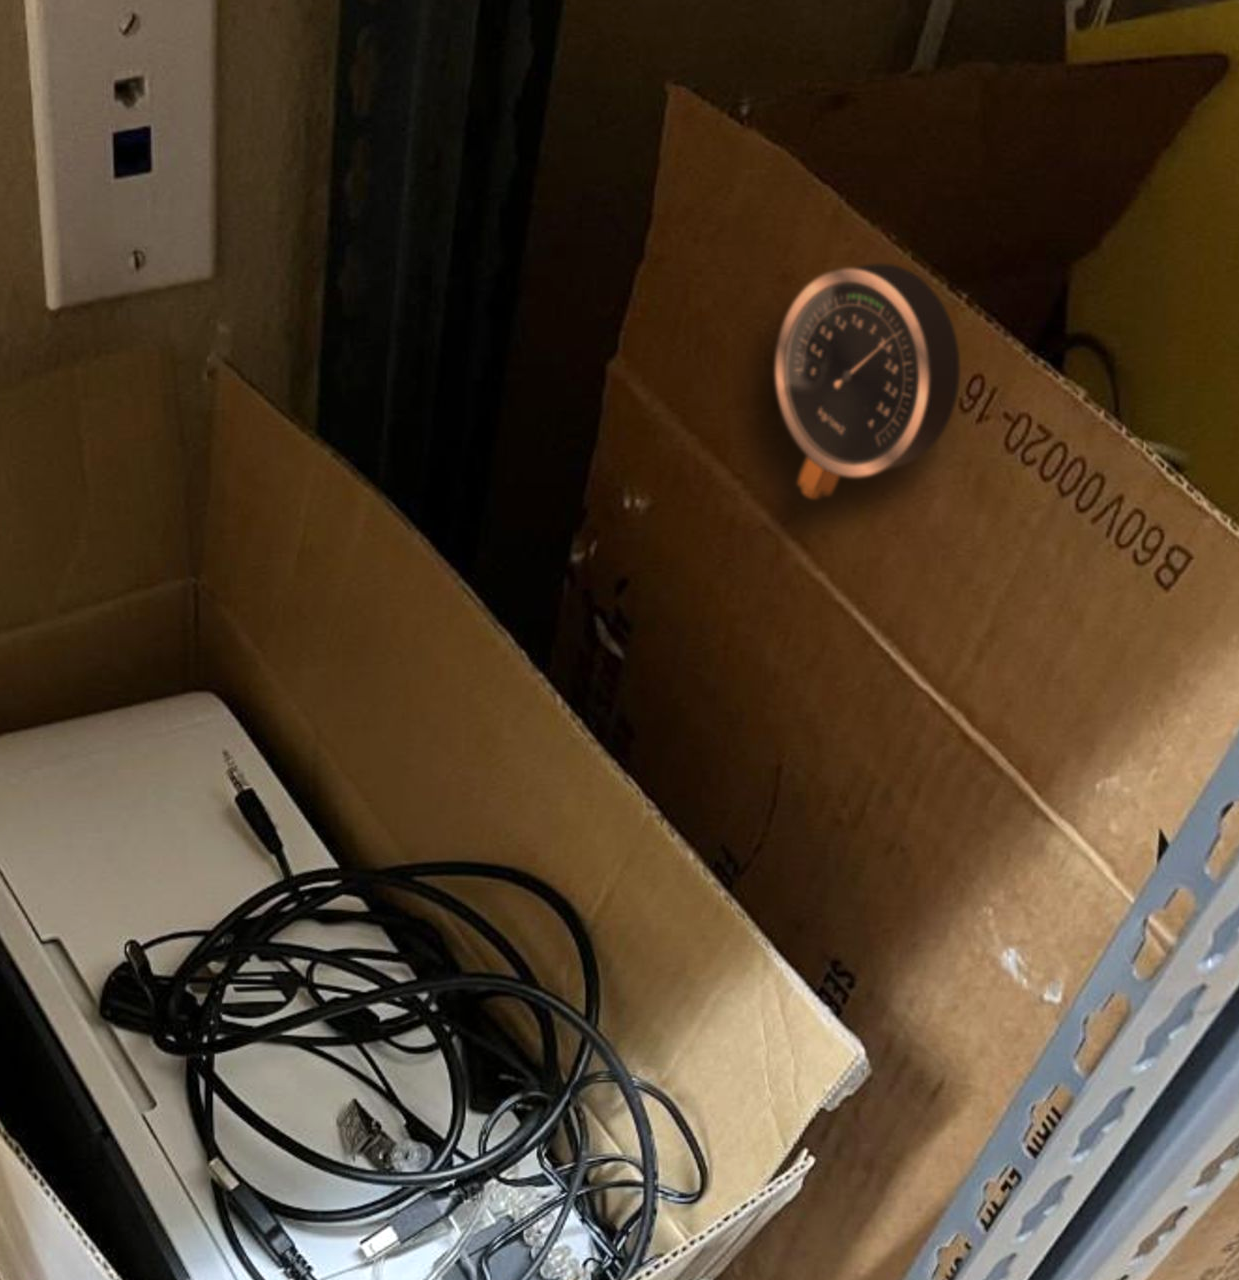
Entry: 2.4 kg/cm²
